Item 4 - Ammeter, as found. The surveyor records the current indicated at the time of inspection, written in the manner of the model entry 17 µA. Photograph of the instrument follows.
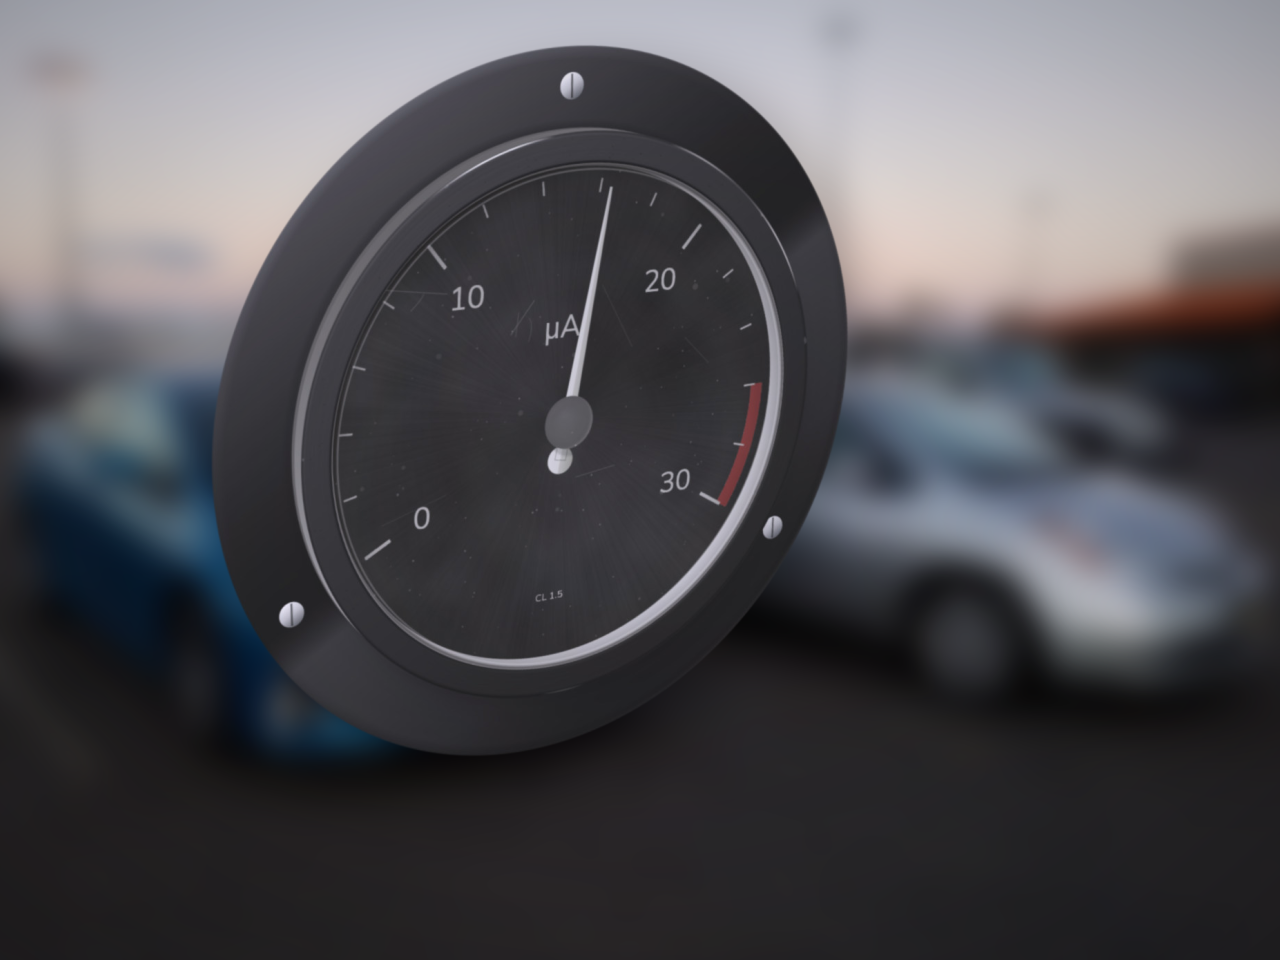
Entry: 16 µA
